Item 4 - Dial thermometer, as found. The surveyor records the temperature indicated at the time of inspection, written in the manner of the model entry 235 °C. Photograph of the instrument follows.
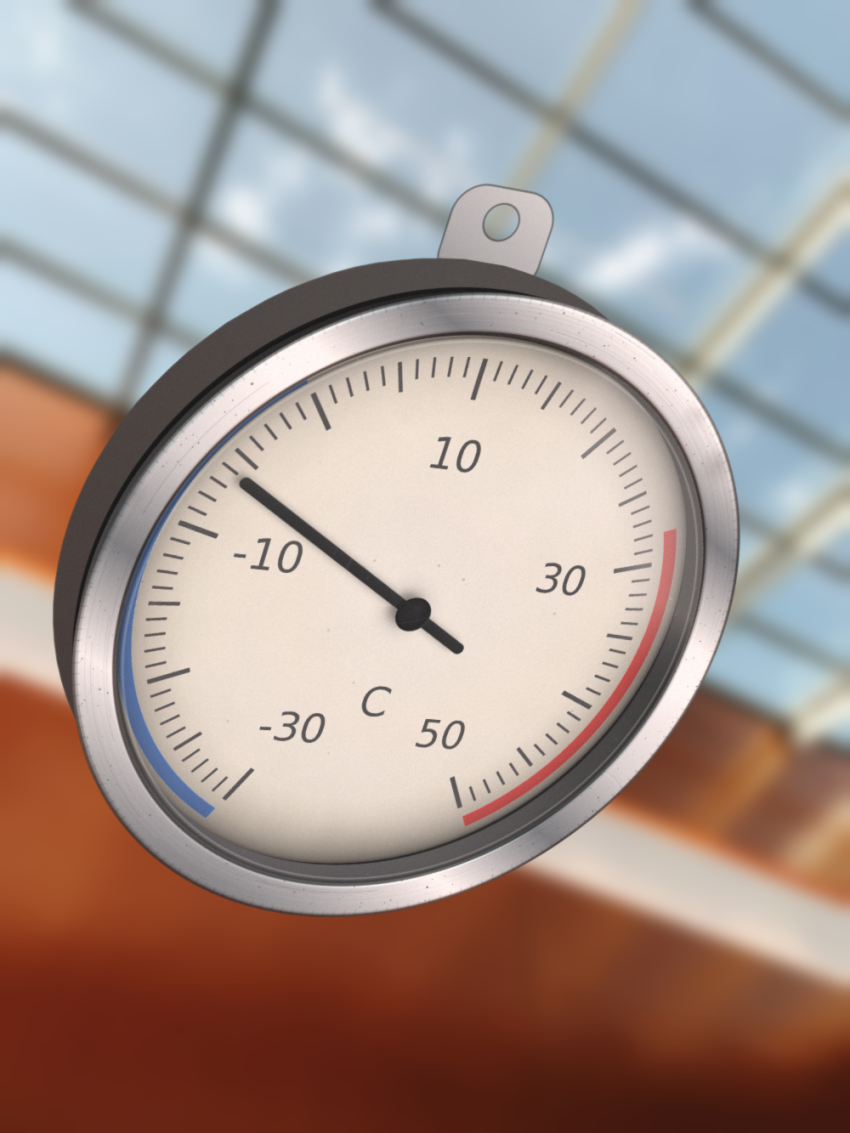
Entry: -6 °C
